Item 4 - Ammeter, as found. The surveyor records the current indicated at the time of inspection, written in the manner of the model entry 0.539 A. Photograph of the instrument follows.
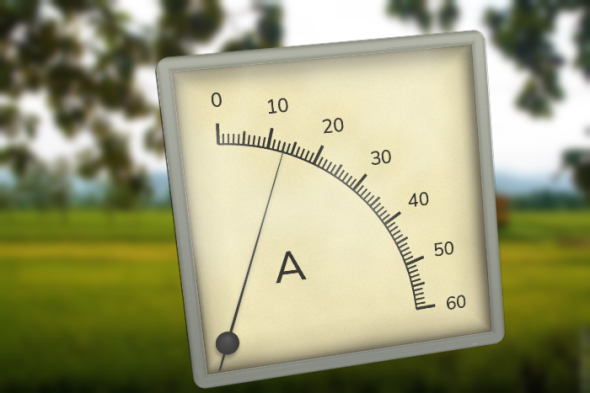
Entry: 13 A
